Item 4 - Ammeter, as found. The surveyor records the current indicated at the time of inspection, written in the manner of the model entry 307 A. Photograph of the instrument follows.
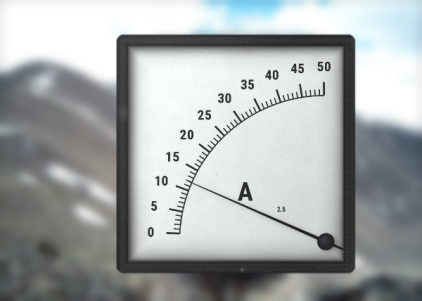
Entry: 12 A
